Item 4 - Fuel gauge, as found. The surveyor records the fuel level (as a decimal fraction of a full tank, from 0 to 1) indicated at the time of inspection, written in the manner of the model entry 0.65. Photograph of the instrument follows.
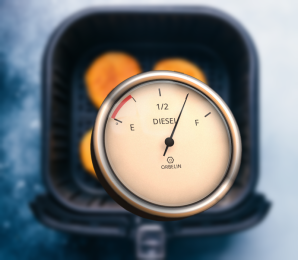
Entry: 0.75
